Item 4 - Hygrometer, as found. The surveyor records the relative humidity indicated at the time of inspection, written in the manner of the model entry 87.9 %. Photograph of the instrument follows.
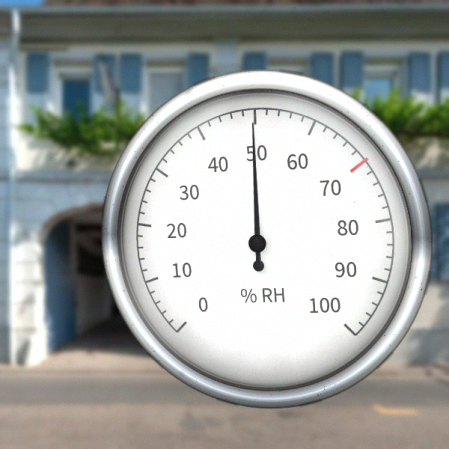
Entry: 50 %
